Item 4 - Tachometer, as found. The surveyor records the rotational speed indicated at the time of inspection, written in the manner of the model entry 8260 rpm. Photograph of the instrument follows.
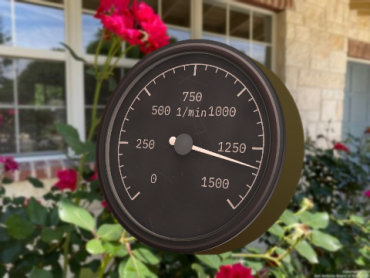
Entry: 1325 rpm
